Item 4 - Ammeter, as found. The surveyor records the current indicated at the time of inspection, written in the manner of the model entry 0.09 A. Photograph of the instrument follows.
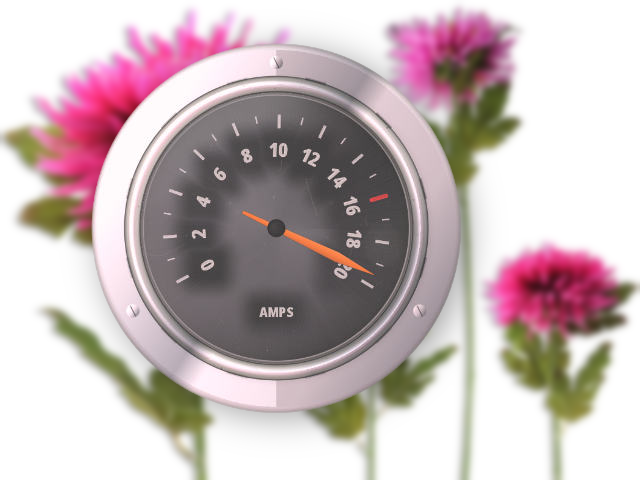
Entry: 19.5 A
